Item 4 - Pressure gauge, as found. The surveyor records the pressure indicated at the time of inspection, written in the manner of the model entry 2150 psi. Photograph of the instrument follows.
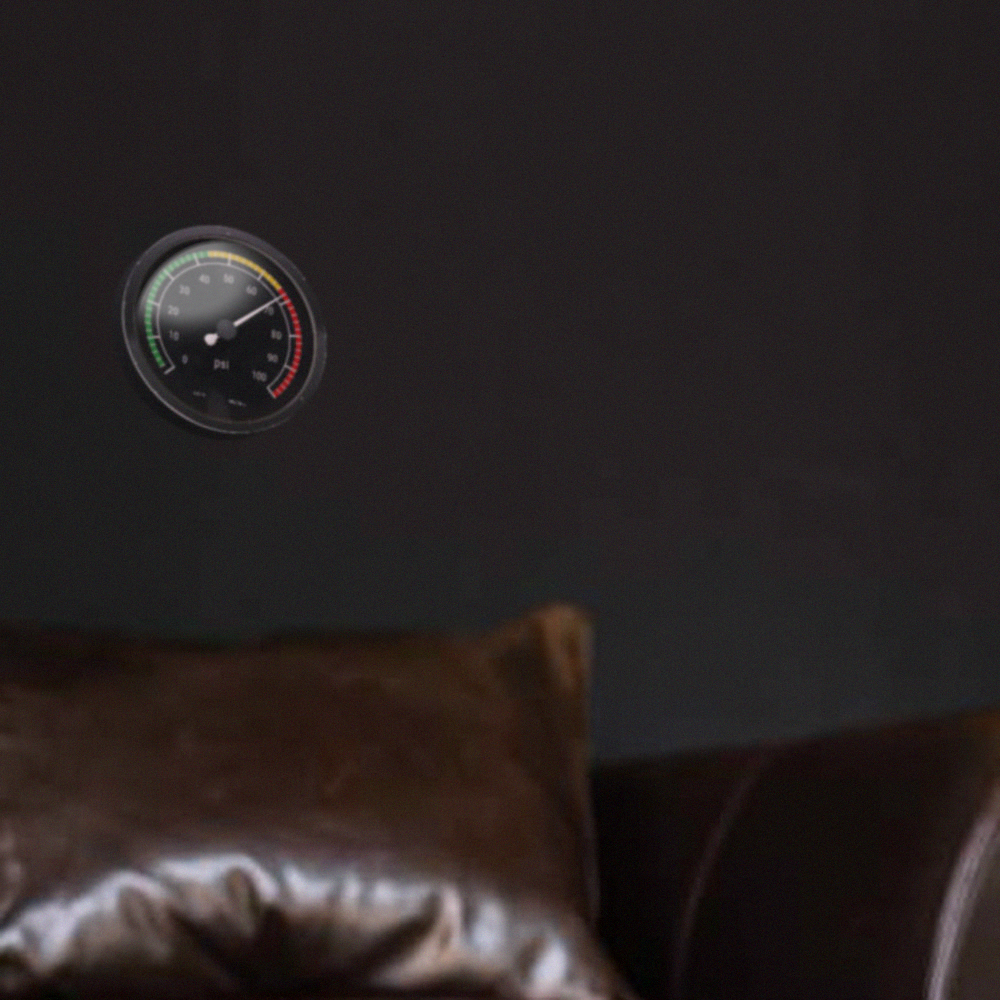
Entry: 68 psi
